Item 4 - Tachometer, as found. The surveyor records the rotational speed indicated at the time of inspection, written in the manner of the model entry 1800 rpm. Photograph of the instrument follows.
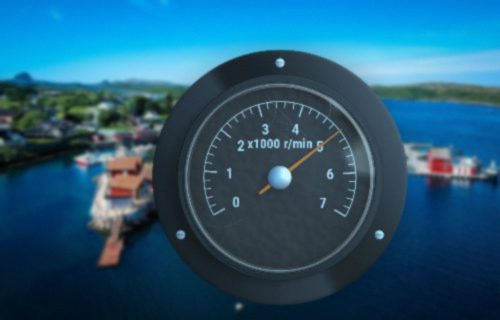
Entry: 5000 rpm
